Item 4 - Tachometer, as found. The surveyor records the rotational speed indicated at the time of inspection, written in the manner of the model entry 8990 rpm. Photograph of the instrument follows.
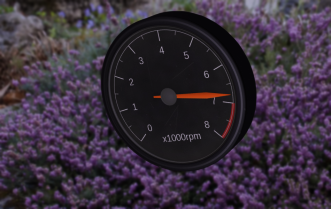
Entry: 6750 rpm
